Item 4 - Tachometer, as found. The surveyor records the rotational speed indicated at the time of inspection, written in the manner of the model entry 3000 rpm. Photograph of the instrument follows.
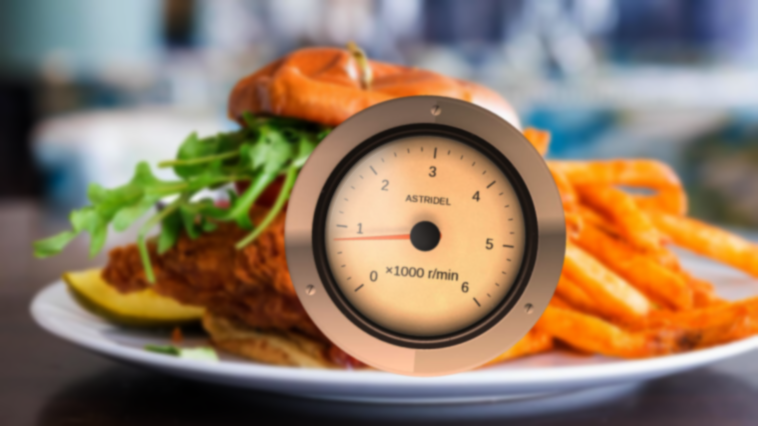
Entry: 800 rpm
